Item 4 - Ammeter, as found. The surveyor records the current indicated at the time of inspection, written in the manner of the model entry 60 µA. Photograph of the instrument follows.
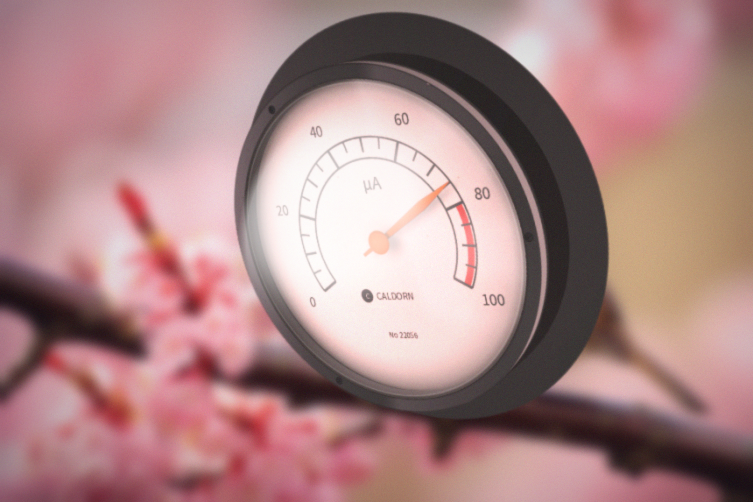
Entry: 75 µA
